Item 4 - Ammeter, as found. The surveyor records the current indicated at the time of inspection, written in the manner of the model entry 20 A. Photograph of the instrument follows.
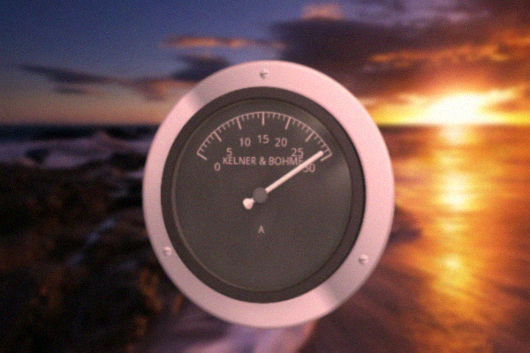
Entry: 29 A
